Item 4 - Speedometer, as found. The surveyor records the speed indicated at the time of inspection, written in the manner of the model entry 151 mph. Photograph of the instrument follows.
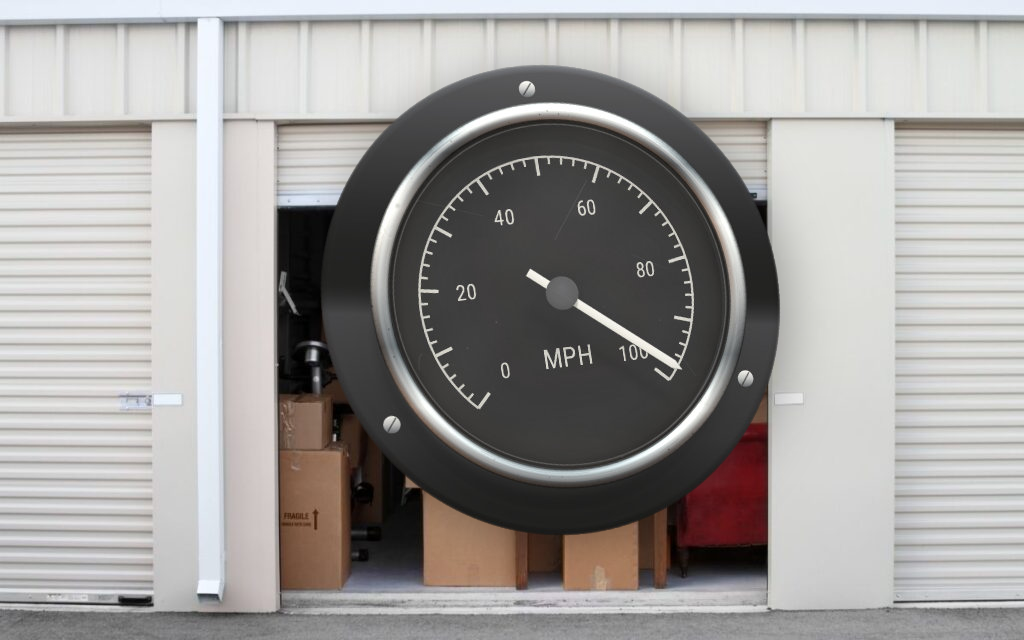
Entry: 98 mph
